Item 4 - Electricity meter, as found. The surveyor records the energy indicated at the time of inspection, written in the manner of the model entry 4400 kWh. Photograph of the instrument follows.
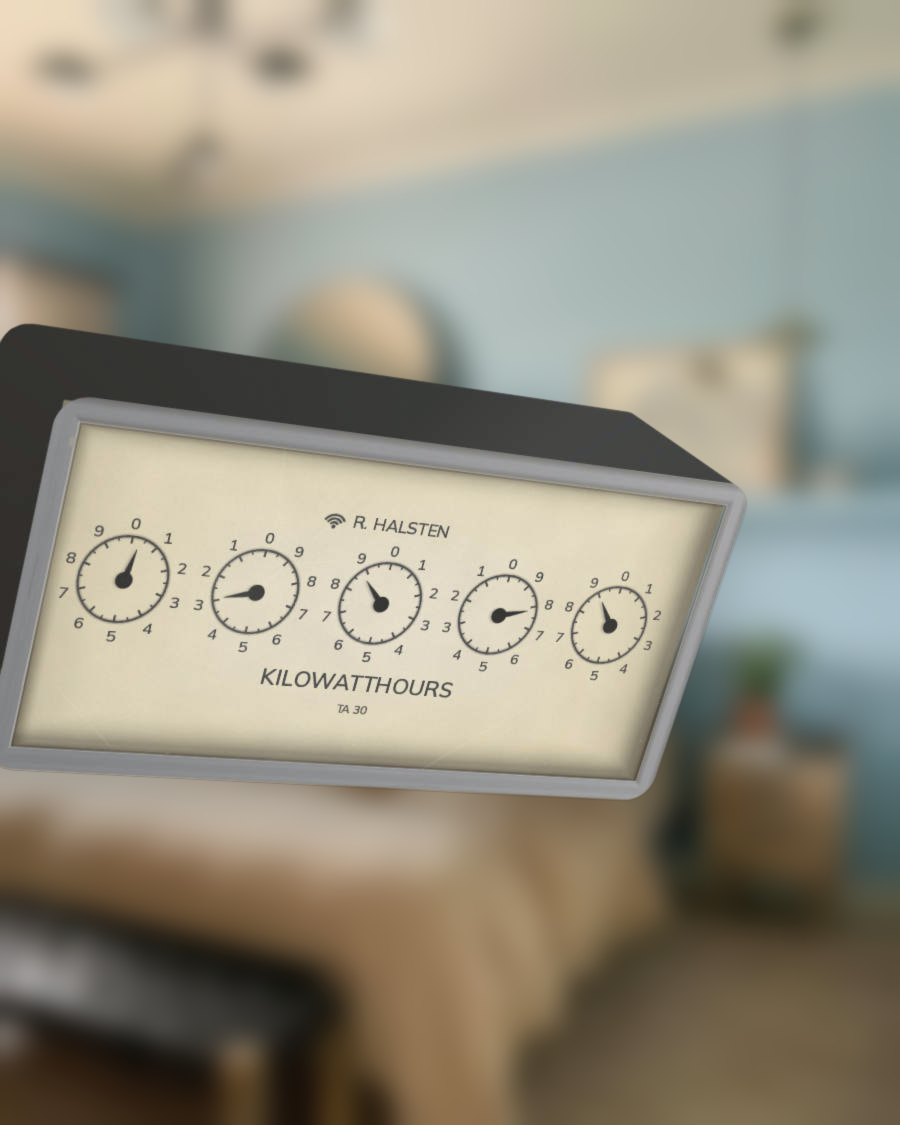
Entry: 2879 kWh
